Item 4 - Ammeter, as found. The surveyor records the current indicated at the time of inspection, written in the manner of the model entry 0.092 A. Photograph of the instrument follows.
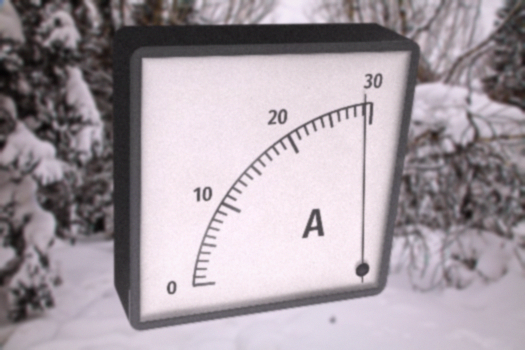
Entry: 29 A
